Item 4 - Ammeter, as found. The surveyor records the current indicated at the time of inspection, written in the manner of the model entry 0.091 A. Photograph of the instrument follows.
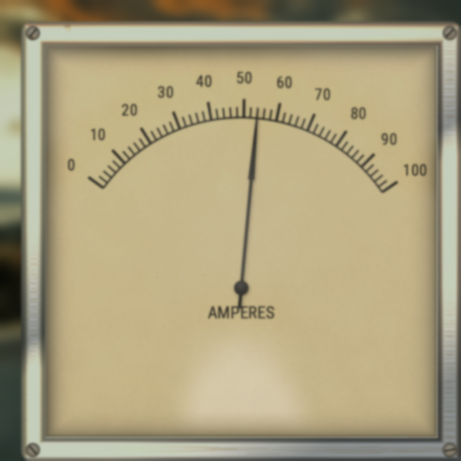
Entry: 54 A
